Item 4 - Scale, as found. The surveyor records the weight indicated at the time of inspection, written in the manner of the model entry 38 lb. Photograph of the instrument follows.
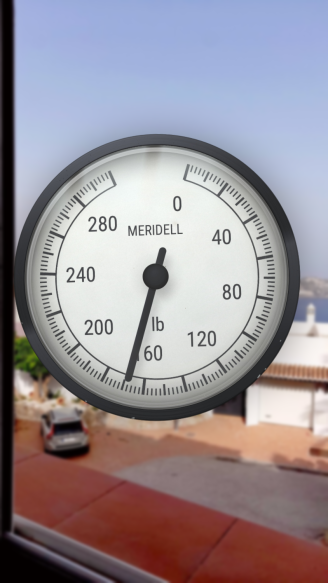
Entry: 168 lb
